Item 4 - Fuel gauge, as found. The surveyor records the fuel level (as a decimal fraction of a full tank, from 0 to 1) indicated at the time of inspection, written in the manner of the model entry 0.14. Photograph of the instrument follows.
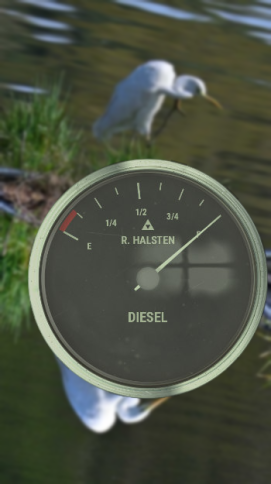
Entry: 1
